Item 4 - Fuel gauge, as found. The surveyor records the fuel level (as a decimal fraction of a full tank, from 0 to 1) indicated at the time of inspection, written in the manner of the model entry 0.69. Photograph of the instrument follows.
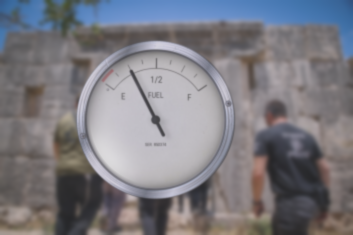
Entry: 0.25
